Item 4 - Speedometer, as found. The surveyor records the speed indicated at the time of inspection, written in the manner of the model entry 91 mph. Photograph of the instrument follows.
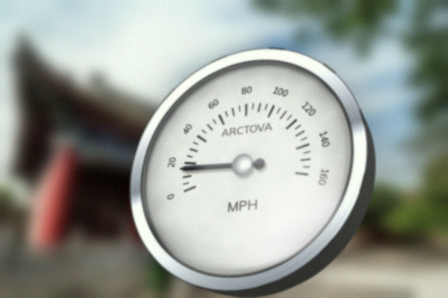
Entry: 15 mph
